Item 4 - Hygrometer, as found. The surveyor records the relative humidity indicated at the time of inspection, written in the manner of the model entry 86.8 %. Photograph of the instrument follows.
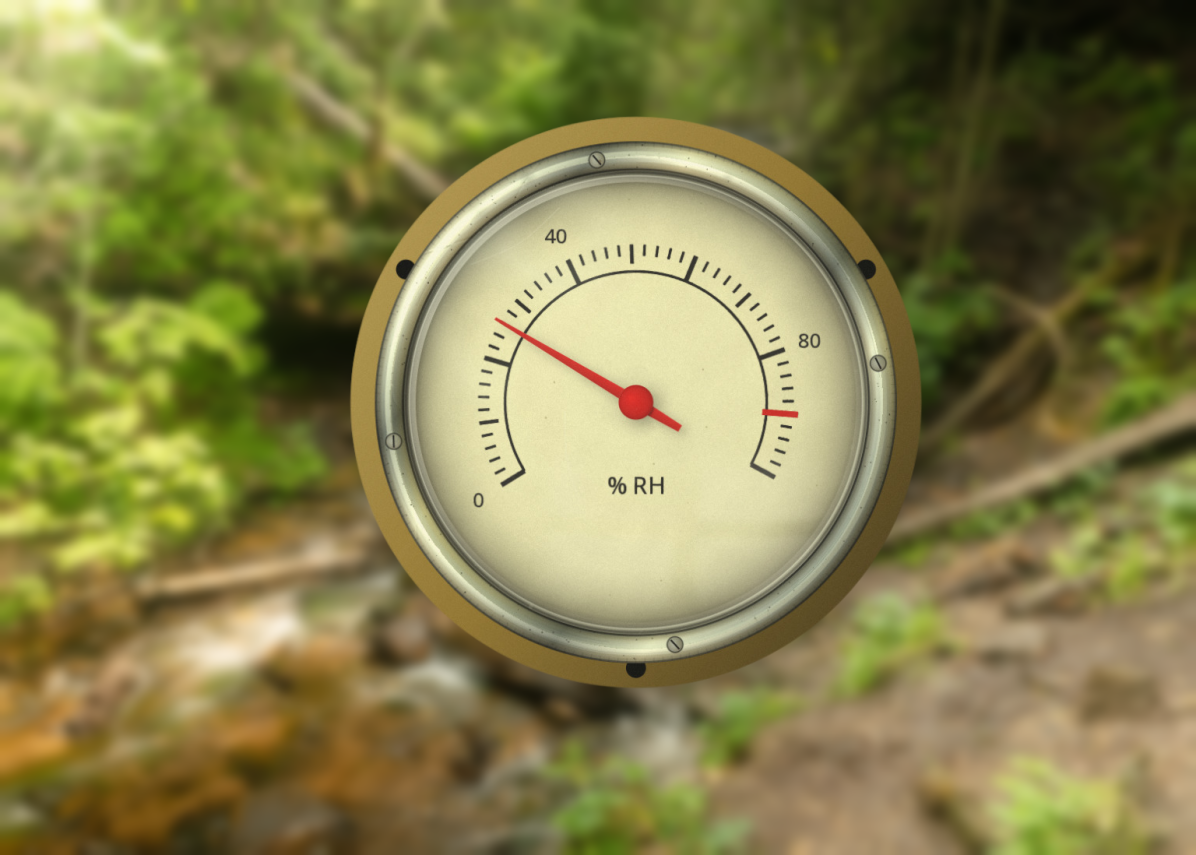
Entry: 26 %
